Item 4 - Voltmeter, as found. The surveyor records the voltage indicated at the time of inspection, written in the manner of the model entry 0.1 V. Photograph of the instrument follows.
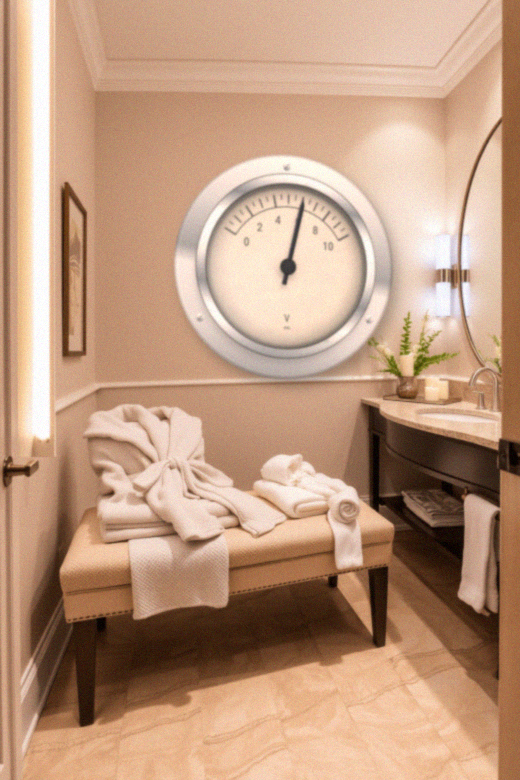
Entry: 6 V
